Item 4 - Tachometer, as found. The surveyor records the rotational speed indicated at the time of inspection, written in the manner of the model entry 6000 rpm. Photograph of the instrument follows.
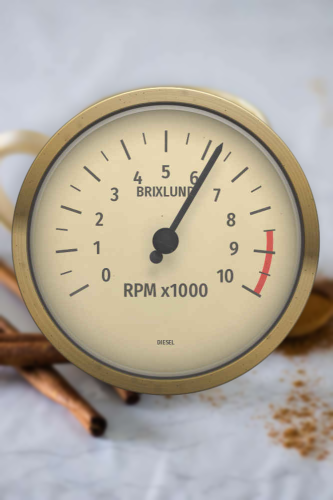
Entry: 6250 rpm
